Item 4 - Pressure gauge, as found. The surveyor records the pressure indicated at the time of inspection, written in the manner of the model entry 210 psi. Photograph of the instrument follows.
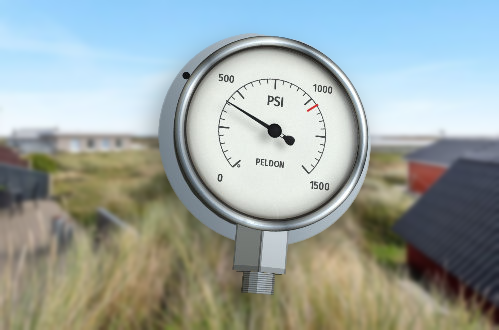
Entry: 400 psi
